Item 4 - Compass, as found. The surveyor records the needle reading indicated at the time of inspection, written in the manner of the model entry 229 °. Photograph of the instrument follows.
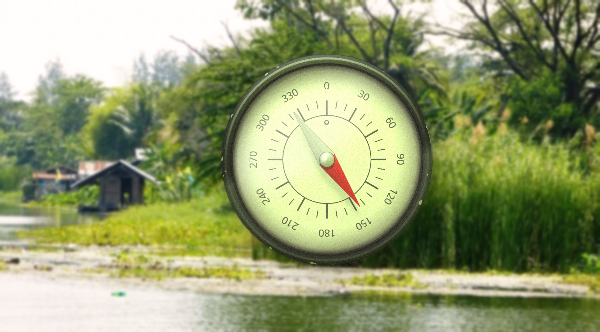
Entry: 145 °
